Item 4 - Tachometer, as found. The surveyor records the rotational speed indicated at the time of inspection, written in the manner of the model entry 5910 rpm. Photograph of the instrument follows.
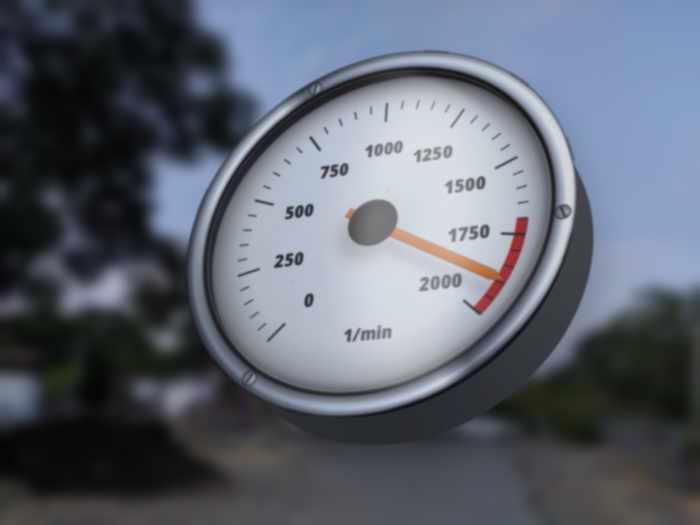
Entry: 1900 rpm
